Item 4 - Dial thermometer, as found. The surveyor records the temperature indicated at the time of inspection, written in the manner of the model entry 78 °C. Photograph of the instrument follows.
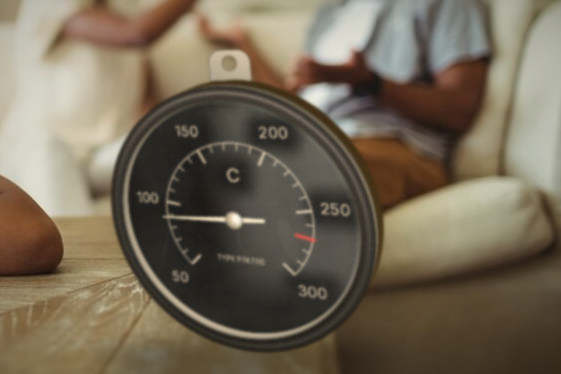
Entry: 90 °C
